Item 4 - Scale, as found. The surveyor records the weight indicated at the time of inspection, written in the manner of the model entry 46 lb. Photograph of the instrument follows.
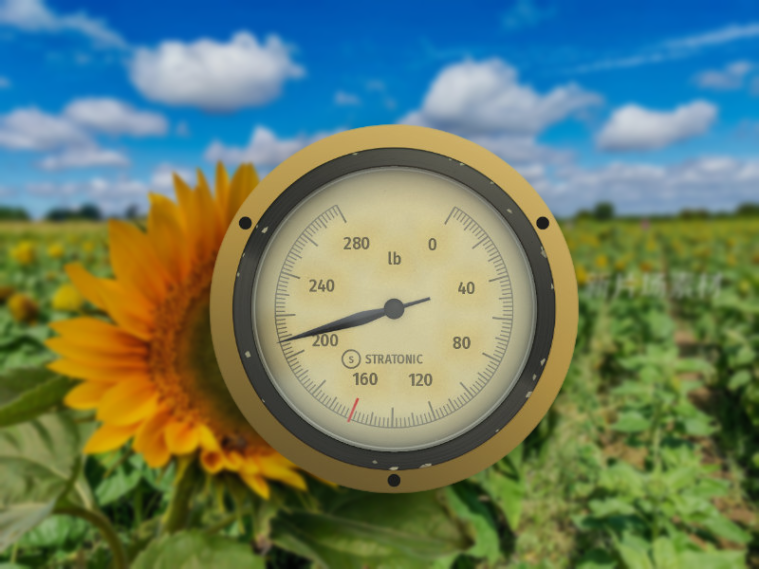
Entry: 208 lb
